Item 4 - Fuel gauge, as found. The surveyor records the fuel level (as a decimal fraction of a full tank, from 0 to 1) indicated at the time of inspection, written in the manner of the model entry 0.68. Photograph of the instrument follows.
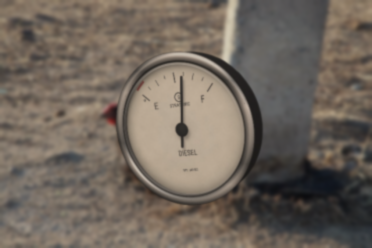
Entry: 0.625
